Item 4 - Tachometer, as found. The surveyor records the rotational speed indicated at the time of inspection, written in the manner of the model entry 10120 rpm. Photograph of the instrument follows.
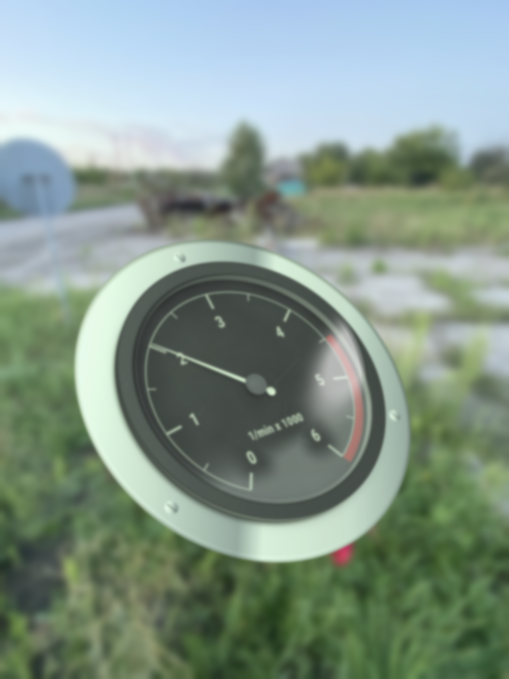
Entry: 2000 rpm
